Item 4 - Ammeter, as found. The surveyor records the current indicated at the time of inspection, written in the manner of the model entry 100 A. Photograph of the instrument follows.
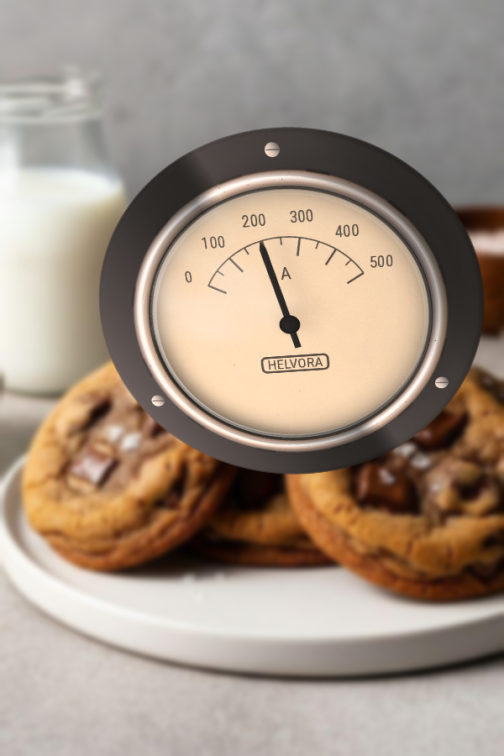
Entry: 200 A
